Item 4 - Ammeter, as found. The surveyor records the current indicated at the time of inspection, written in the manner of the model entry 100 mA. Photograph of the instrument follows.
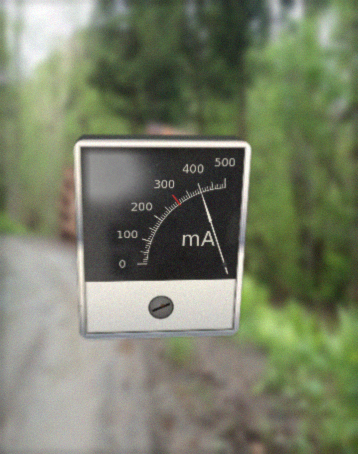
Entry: 400 mA
